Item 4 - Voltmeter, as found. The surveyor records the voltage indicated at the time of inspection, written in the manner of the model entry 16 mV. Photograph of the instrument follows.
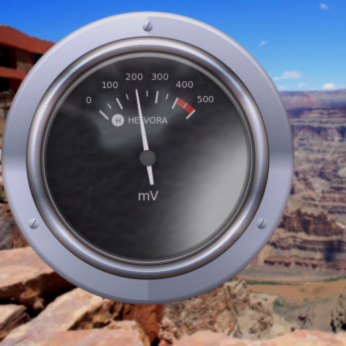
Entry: 200 mV
